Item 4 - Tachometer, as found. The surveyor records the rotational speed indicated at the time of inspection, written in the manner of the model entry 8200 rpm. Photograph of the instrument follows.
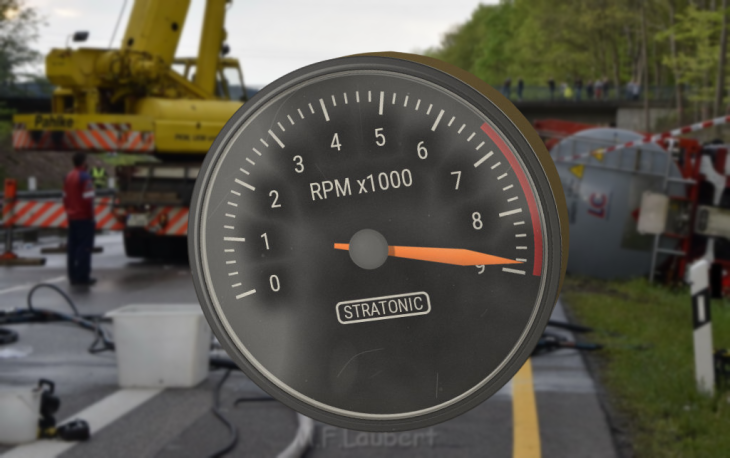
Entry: 8800 rpm
